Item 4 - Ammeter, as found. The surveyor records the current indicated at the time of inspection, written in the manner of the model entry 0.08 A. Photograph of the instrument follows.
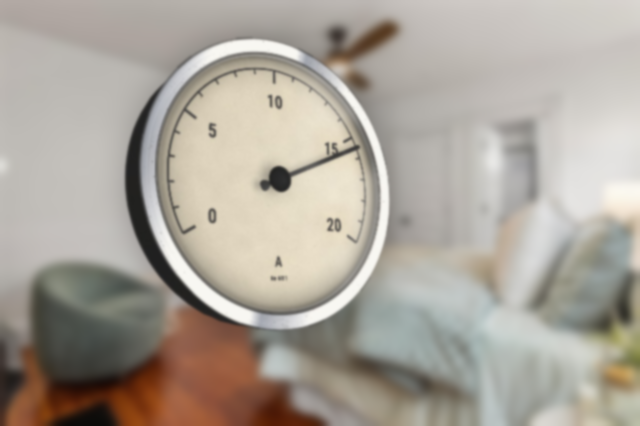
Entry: 15.5 A
